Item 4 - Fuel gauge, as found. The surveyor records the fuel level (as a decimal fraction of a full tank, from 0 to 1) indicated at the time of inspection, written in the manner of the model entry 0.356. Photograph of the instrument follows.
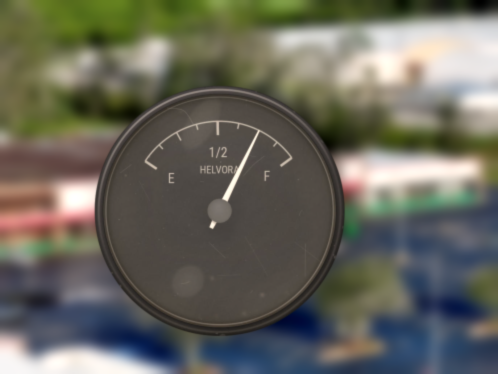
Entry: 0.75
